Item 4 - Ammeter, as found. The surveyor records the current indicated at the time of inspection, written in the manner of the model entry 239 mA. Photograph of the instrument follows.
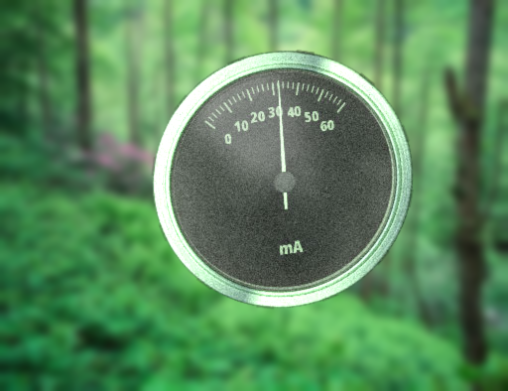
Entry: 32 mA
